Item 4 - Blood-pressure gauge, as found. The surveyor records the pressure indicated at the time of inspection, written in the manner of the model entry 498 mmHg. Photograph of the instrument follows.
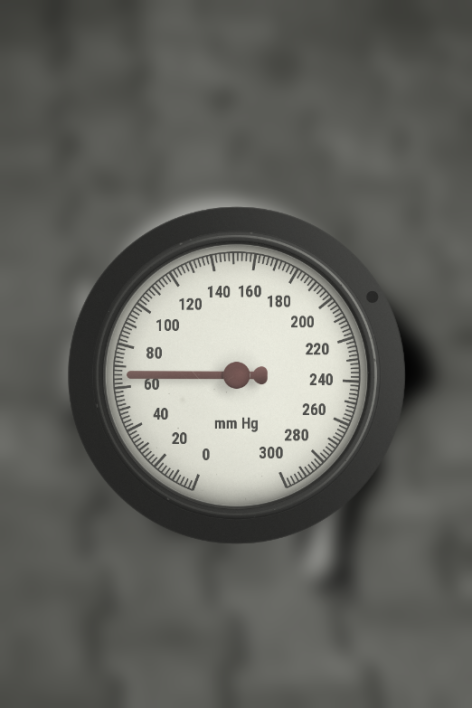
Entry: 66 mmHg
